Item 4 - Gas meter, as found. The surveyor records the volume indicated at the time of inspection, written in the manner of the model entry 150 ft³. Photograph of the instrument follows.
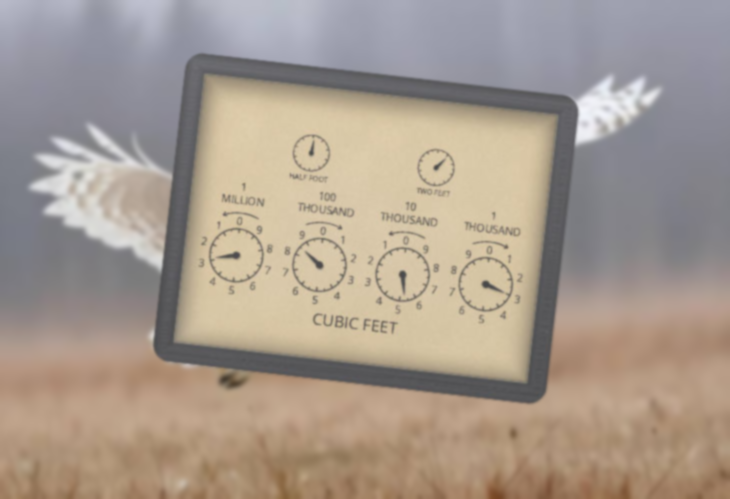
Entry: 285300 ft³
